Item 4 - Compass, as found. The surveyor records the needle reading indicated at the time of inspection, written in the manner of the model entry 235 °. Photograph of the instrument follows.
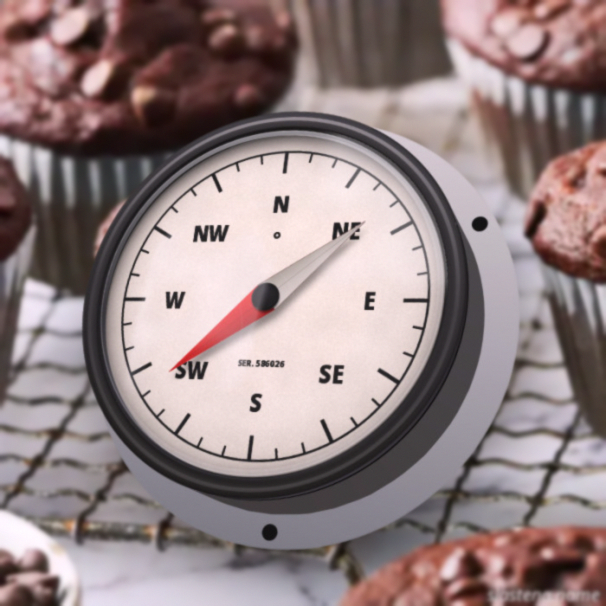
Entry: 230 °
